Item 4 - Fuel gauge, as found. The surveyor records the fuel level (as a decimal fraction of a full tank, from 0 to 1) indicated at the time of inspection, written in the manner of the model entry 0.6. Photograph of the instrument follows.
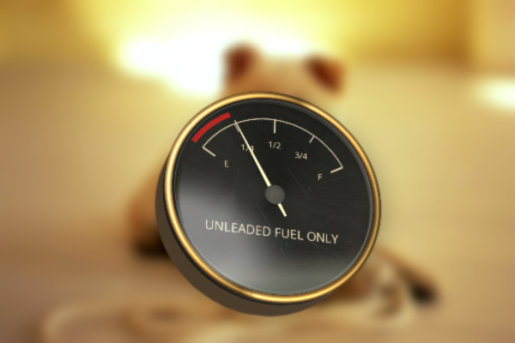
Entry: 0.25
